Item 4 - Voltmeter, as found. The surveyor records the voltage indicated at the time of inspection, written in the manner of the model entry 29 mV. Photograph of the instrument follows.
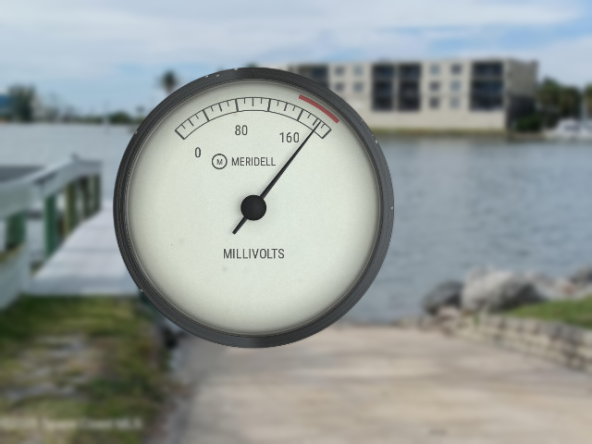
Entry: 185 mV
